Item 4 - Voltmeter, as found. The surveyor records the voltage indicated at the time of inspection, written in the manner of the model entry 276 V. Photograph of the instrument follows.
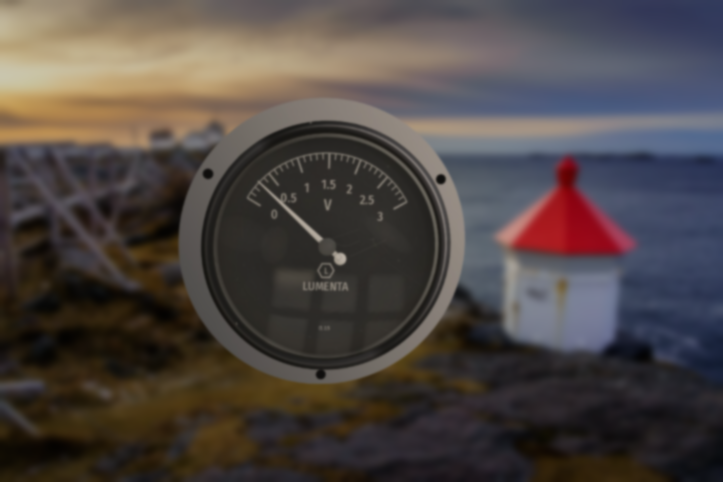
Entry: 0.3 V
